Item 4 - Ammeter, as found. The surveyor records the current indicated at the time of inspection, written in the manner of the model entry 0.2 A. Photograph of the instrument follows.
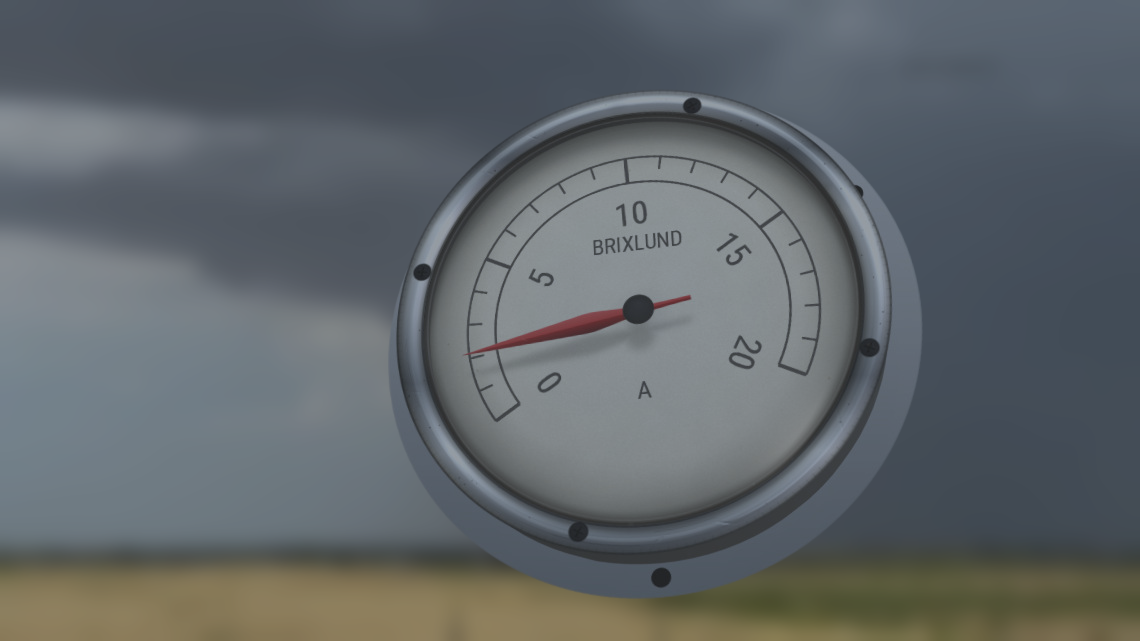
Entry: 2 A
